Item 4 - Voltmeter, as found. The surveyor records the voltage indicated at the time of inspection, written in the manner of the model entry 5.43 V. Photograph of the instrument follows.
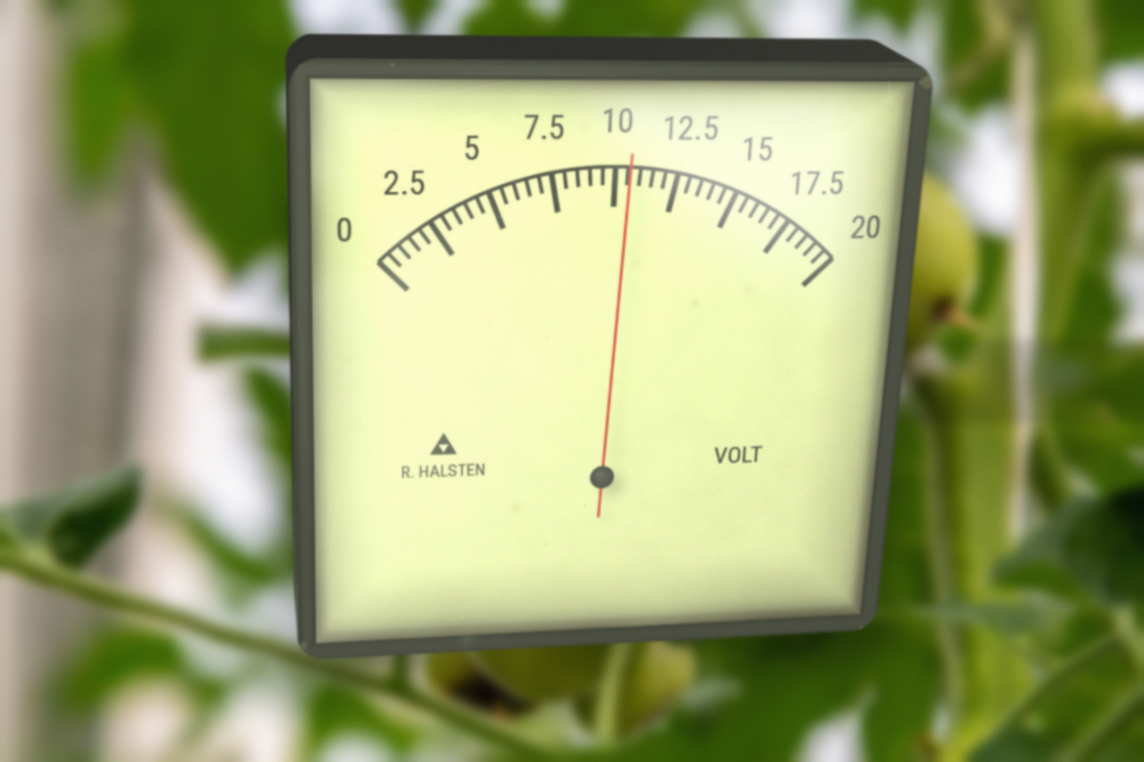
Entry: 10.5 V
